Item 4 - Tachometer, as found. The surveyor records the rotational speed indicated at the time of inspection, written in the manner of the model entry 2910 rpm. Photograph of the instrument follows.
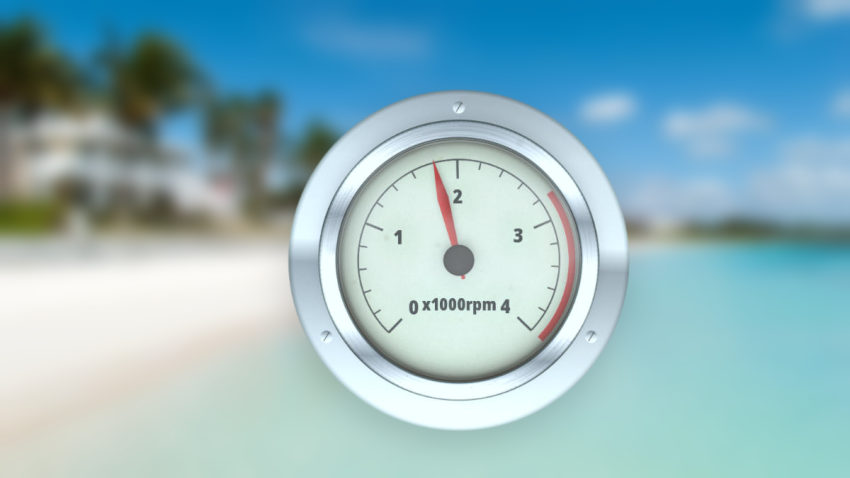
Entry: 1800 rpm
